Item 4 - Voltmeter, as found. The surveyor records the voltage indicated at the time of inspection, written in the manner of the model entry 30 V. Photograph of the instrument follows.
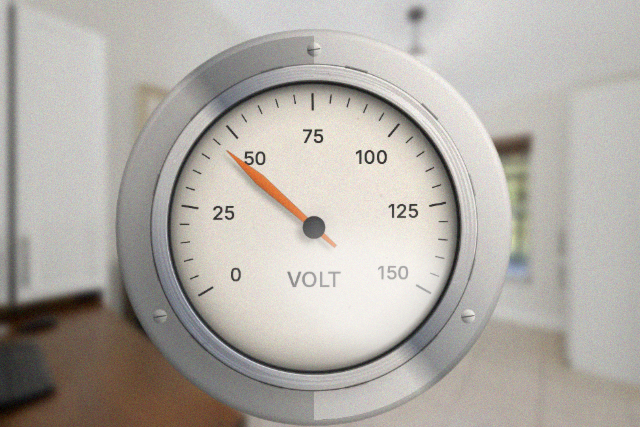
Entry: 45 V
